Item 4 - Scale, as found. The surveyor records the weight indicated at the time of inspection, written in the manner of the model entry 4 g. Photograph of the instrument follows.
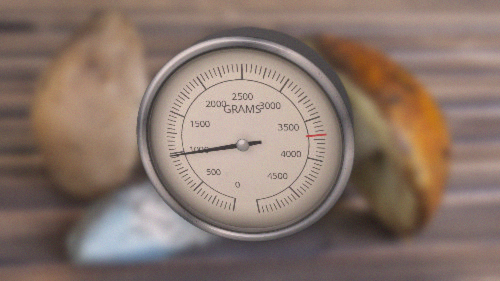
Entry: 1000 g
